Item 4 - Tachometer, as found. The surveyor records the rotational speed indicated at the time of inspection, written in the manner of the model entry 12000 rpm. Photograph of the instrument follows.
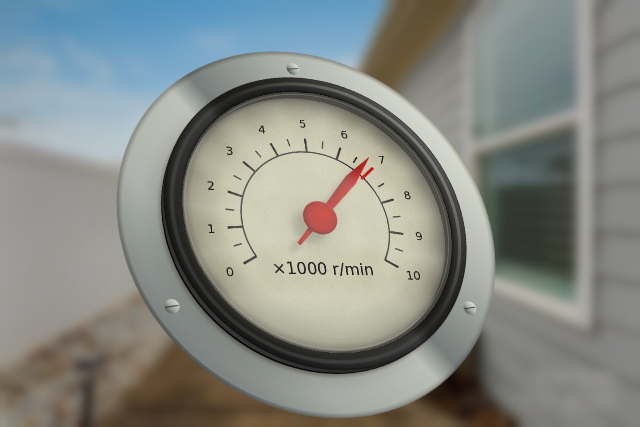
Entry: 6750 rpm
